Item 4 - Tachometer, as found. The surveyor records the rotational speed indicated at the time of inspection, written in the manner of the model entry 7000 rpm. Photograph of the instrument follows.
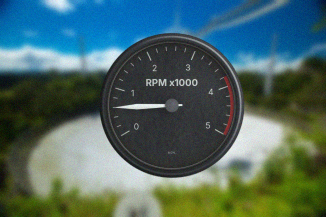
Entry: 600 rpm
